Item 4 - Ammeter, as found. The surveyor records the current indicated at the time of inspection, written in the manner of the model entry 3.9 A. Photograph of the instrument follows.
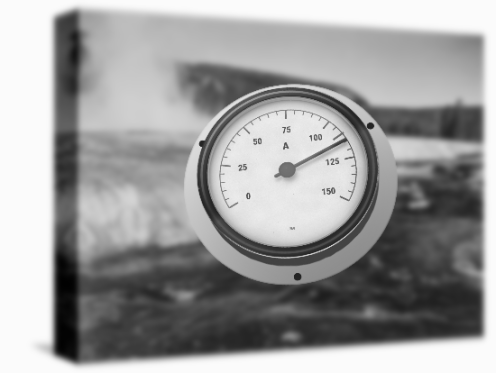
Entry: 115 A
